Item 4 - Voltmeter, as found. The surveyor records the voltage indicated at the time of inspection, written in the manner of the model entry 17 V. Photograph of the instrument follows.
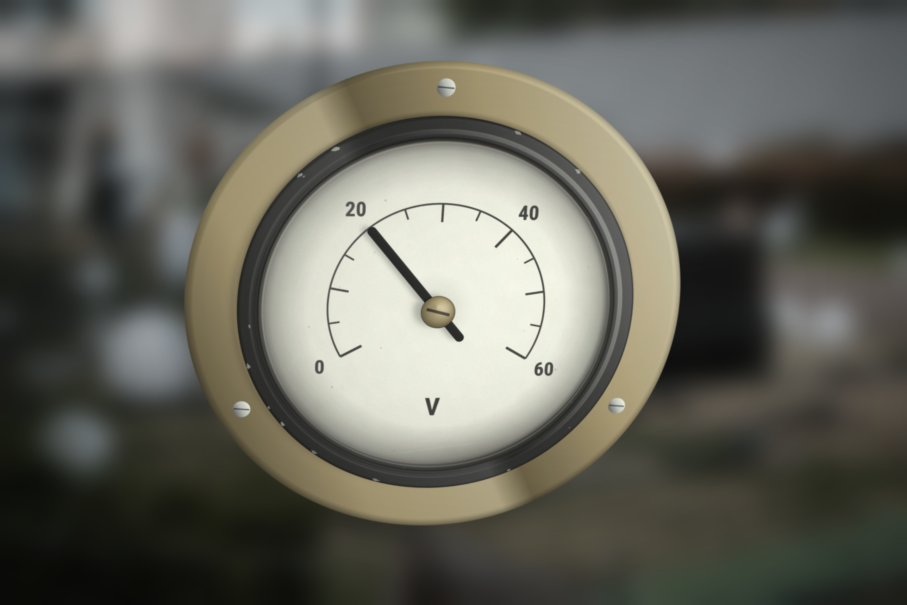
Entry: 20 V
